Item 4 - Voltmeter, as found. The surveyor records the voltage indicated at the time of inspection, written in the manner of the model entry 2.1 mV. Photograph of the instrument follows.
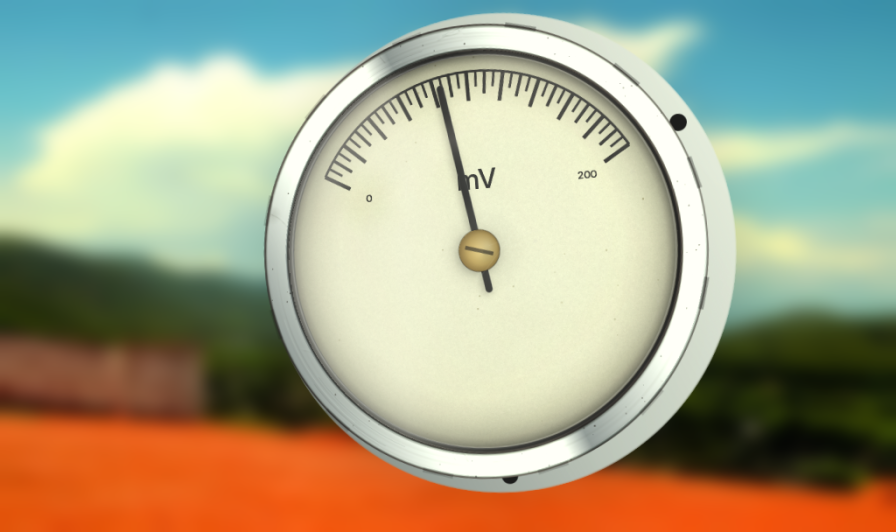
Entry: 85 mV
